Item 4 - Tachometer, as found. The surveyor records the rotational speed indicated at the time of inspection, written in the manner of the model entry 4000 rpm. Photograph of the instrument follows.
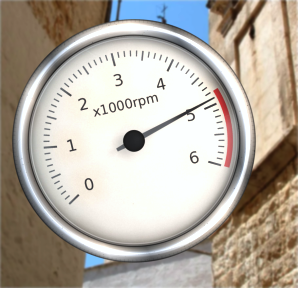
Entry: 4900 rpm
